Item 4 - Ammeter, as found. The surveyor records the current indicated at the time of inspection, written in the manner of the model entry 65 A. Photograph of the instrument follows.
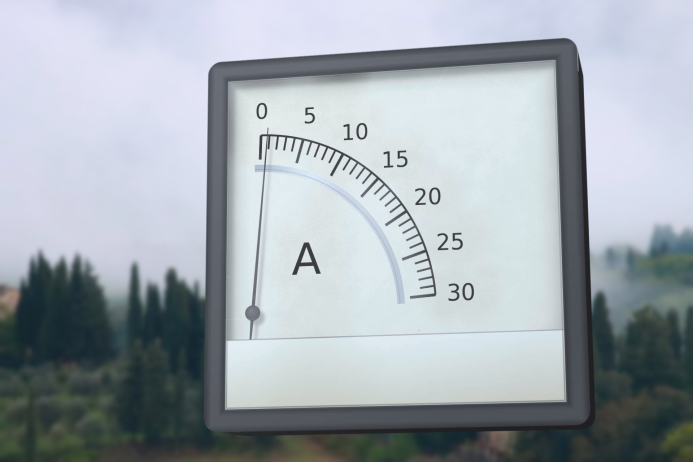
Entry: 1 A
